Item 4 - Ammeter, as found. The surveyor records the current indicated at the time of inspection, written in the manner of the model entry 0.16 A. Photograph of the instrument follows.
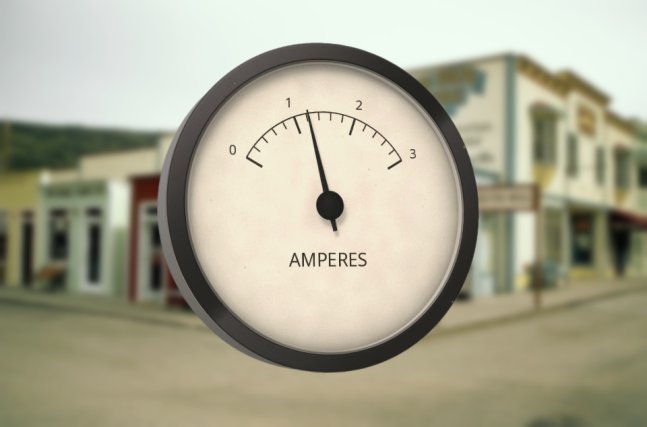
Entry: 1.2 A
